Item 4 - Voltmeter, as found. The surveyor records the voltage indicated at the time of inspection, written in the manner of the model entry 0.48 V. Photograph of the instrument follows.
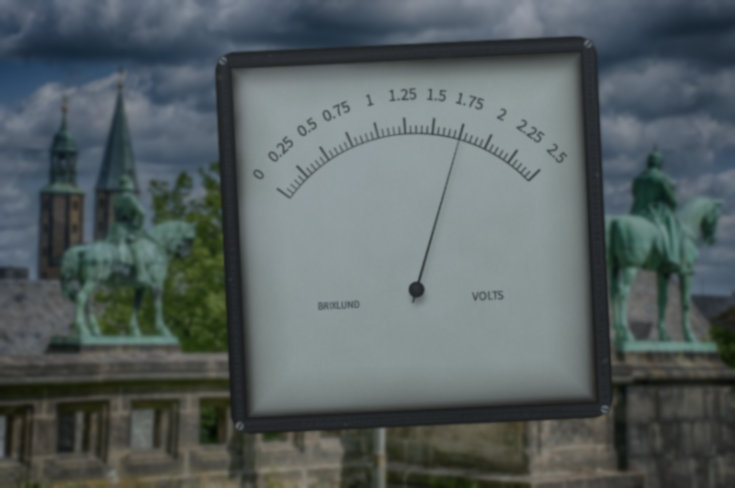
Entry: 1.75 V
